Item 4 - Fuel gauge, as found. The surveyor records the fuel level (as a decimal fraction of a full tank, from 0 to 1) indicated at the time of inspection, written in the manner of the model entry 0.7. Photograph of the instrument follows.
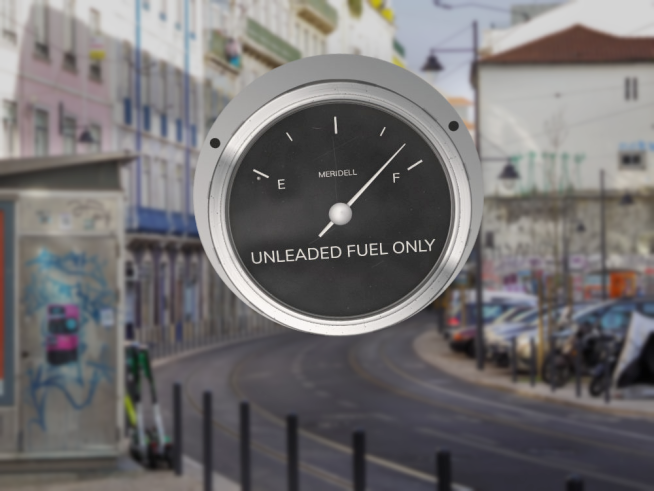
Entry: 0.875
